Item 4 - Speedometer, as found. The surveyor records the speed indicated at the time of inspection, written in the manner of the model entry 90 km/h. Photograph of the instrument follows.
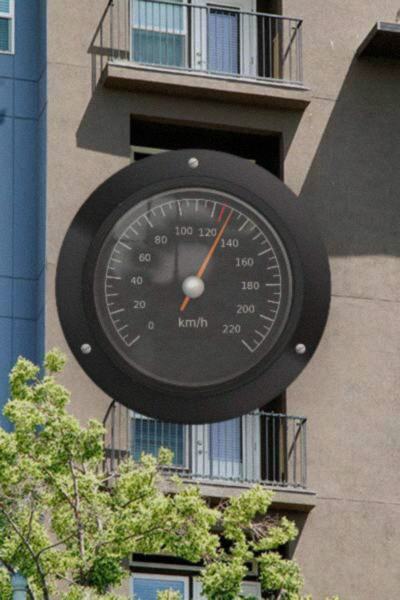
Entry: 130 km/h
